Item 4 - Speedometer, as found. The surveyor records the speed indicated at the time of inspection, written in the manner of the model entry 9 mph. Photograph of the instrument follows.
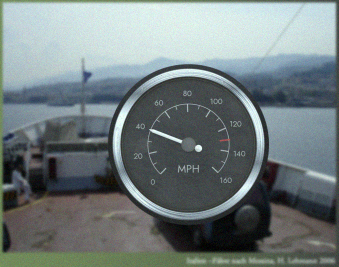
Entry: 40 mph
